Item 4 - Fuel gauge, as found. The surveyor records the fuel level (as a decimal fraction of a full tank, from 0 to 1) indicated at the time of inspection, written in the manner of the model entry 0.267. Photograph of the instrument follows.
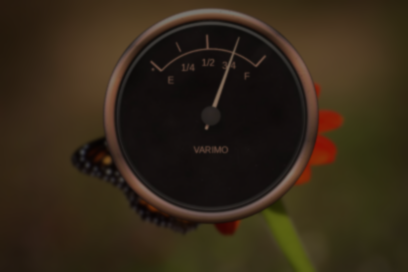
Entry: 0.75
